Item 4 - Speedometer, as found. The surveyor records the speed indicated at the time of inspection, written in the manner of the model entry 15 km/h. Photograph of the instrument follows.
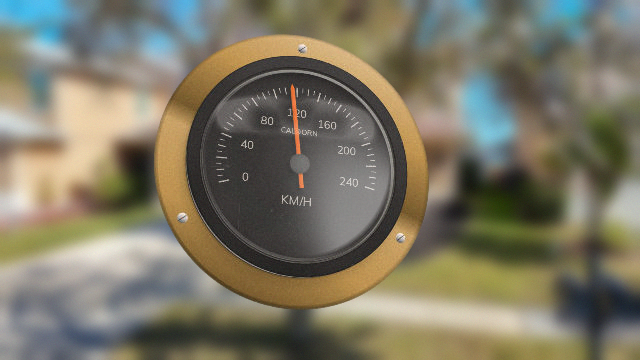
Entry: 115 km/h
